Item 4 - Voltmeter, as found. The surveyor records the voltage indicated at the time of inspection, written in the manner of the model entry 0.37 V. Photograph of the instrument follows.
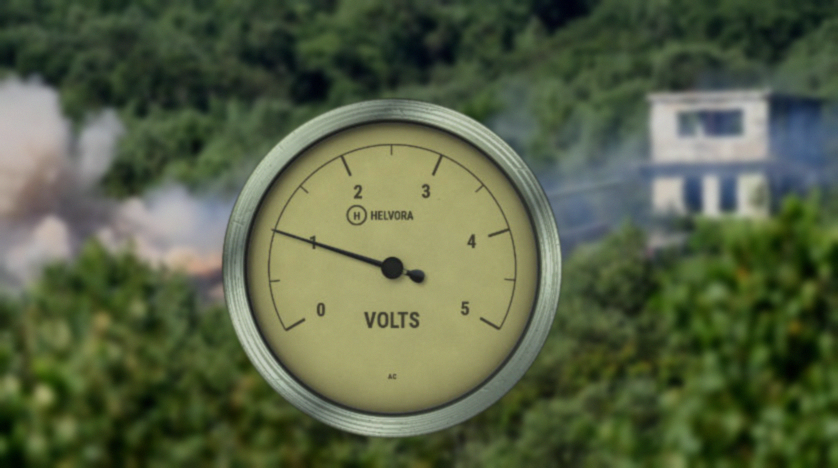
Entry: 1 V
